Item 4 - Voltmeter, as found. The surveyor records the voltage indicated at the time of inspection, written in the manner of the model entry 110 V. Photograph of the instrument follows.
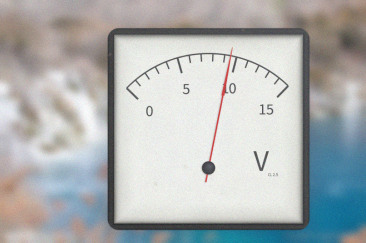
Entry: 9.5 V
